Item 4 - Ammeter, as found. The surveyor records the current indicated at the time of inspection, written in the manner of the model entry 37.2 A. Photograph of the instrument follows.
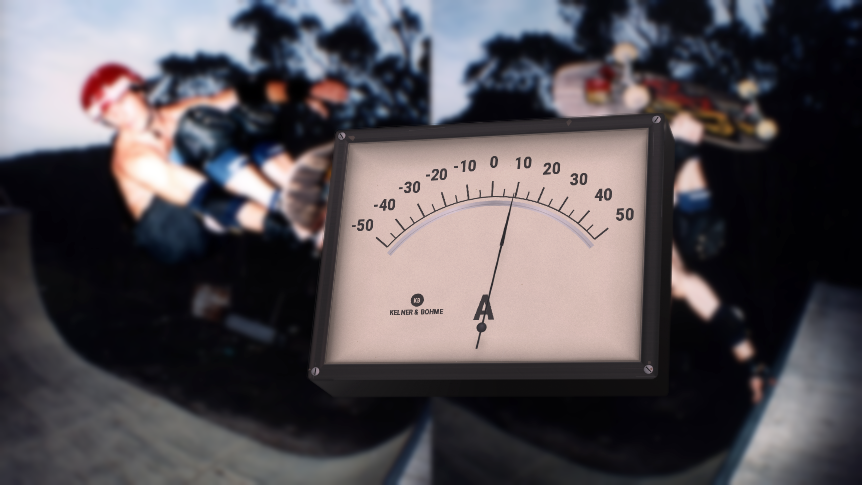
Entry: 10 A
